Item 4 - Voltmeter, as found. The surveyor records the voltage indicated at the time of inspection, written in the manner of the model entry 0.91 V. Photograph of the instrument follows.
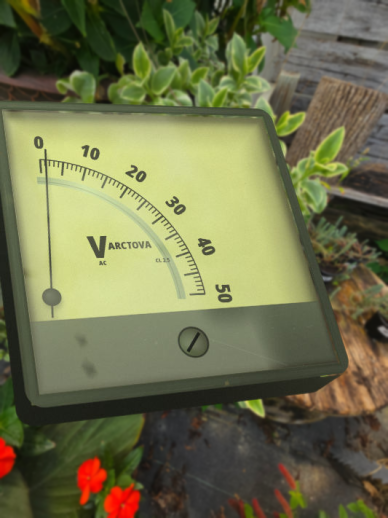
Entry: 1 V
